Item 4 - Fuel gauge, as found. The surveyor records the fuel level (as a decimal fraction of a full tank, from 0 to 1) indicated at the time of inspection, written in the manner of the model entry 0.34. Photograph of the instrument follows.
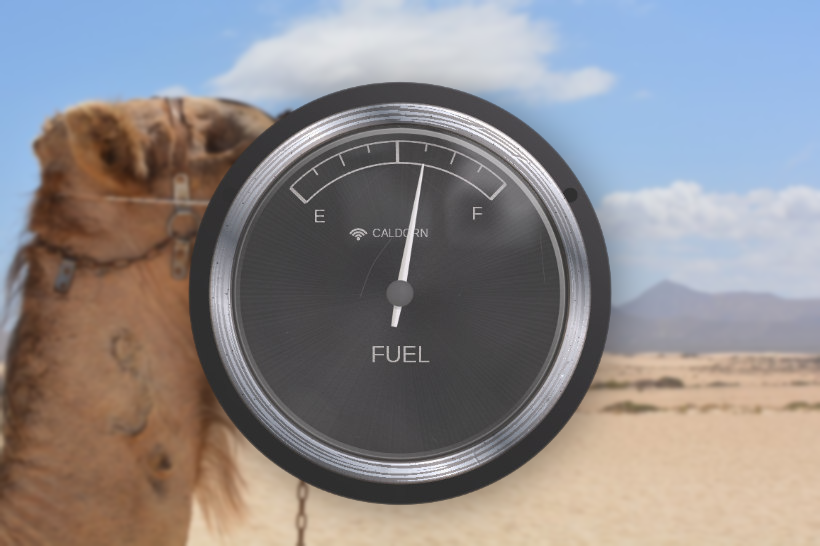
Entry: 0.625
